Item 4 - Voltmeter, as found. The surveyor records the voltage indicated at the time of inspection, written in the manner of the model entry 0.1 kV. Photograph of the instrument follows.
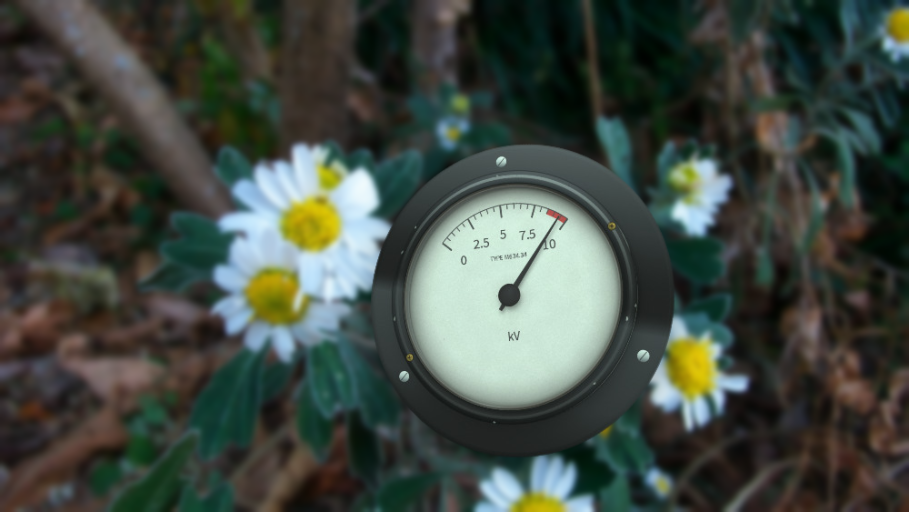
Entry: 9.5 kV
